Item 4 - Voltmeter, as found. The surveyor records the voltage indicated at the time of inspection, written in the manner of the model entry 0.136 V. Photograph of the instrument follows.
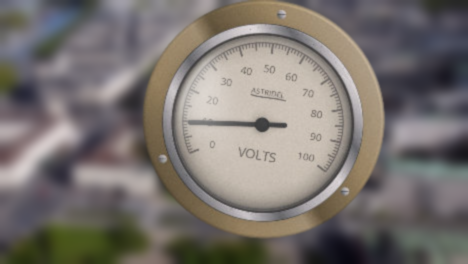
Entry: 10 V
